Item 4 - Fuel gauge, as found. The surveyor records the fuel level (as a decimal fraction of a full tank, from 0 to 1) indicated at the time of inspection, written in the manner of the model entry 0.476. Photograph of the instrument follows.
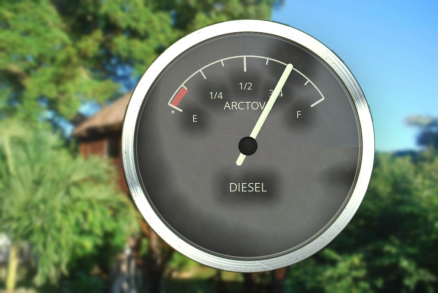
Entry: 0.75
